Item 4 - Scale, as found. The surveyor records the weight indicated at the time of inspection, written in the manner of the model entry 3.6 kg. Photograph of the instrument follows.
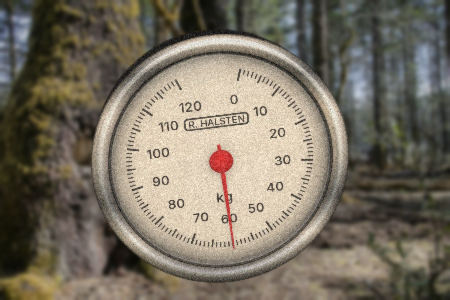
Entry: 60 kg
